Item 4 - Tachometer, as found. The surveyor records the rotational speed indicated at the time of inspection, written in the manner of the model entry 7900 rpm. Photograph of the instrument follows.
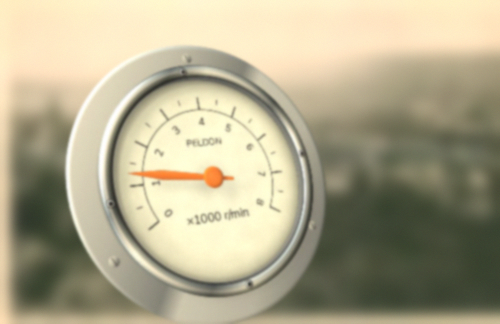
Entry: 1250 rpm
